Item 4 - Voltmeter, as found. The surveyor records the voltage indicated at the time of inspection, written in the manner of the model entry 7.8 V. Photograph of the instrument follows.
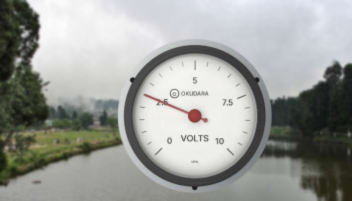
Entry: 2.5 V
